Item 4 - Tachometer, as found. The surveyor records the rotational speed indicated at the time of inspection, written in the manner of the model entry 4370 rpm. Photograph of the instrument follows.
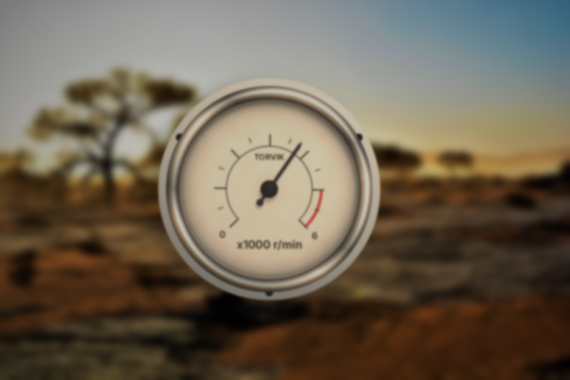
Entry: 3750 rpm
